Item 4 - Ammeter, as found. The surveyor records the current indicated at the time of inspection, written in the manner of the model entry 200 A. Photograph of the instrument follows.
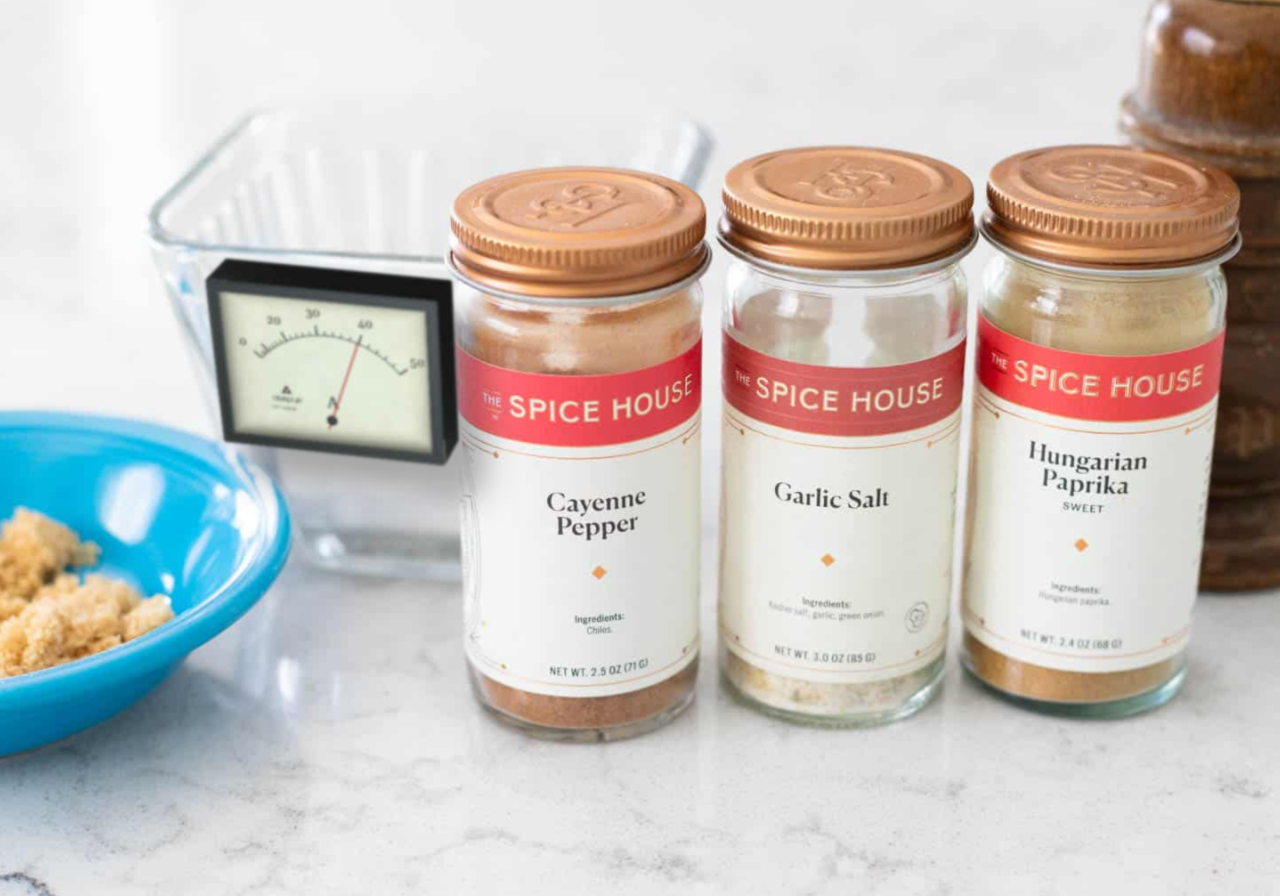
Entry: 40 A
